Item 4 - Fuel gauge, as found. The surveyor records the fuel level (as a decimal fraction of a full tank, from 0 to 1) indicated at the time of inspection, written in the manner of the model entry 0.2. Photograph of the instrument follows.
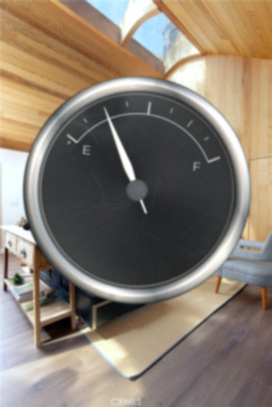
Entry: 0.25
